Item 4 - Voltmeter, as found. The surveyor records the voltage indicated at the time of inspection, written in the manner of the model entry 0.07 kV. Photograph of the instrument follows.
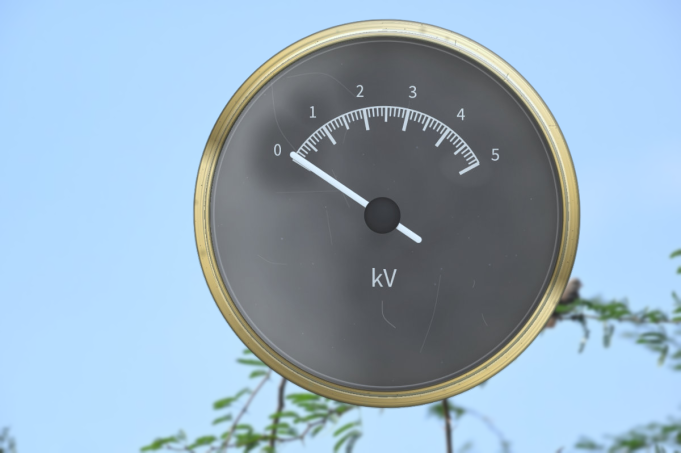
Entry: 0.1 kV
